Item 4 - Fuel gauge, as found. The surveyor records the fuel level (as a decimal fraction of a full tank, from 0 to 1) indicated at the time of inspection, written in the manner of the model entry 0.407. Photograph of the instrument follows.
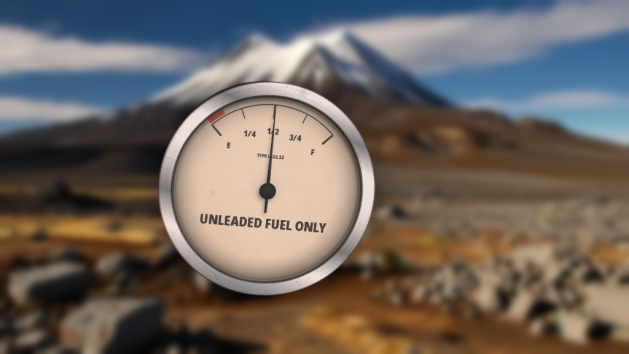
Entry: 0.5
